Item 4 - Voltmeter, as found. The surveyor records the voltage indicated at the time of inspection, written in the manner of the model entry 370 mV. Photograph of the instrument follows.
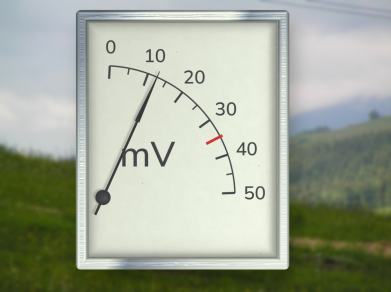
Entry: 12.5 mV
